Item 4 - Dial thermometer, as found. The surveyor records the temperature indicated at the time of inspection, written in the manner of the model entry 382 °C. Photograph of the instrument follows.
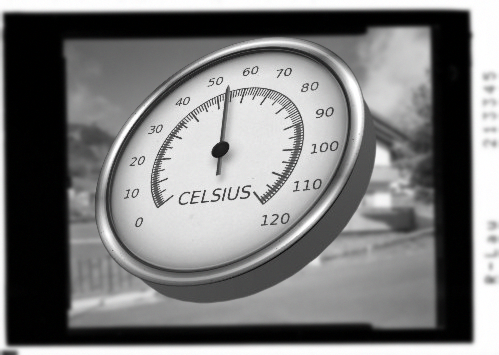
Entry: 55 °C
